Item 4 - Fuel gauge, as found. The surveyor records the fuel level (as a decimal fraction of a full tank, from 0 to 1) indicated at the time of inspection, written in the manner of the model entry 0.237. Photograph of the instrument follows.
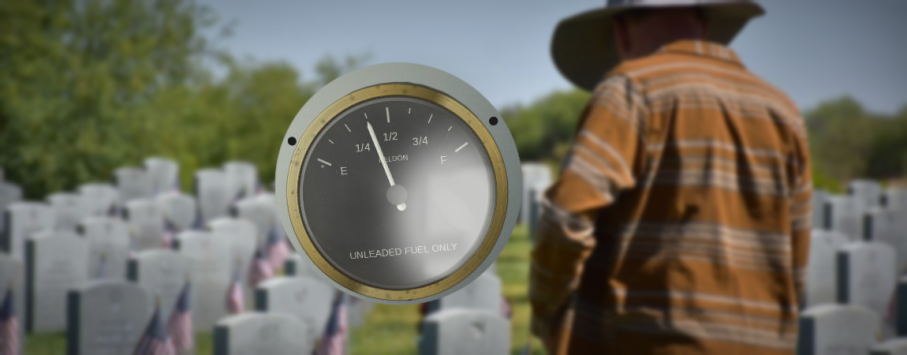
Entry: 0.375
